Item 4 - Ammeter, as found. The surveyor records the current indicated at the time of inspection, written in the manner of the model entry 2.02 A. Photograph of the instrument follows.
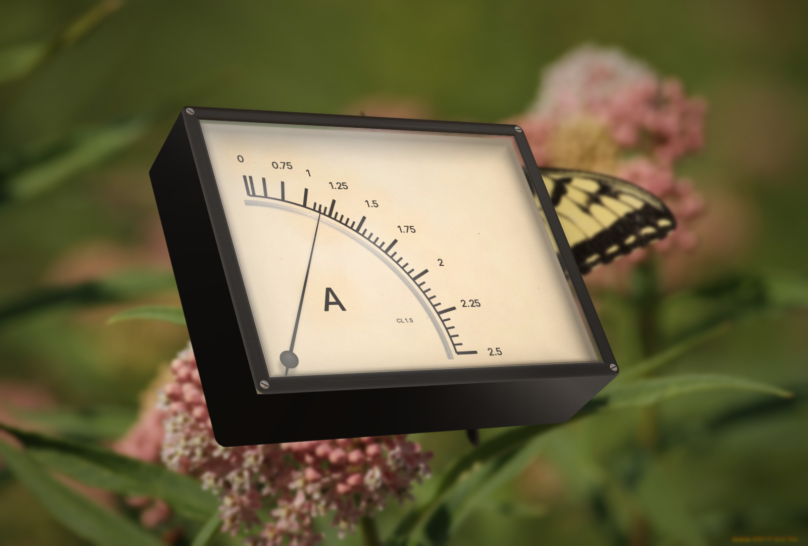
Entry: 1.15 A
